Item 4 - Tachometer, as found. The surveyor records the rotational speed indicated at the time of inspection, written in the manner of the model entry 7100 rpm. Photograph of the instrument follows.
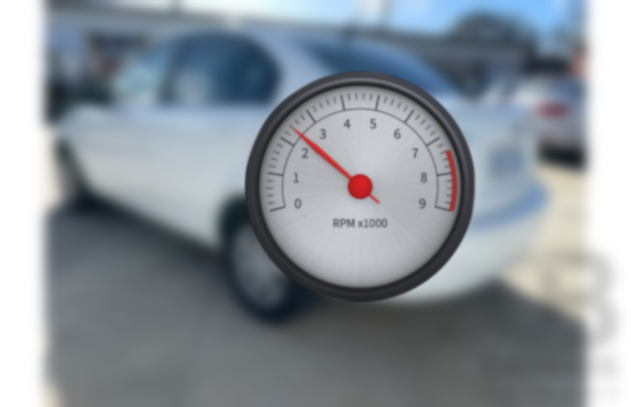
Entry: 2400 rpm
